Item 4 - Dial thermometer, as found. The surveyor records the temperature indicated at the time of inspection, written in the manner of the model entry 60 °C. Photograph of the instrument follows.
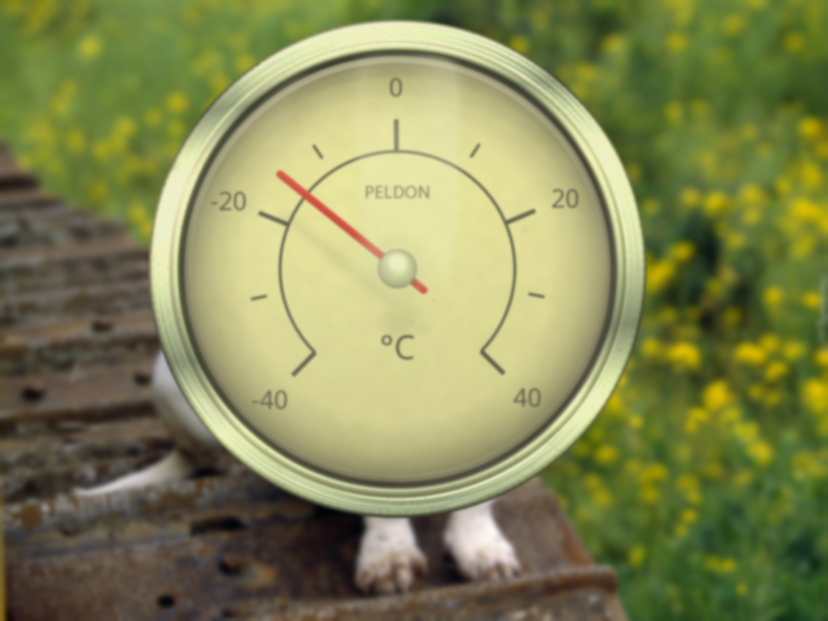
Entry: -15 °C
